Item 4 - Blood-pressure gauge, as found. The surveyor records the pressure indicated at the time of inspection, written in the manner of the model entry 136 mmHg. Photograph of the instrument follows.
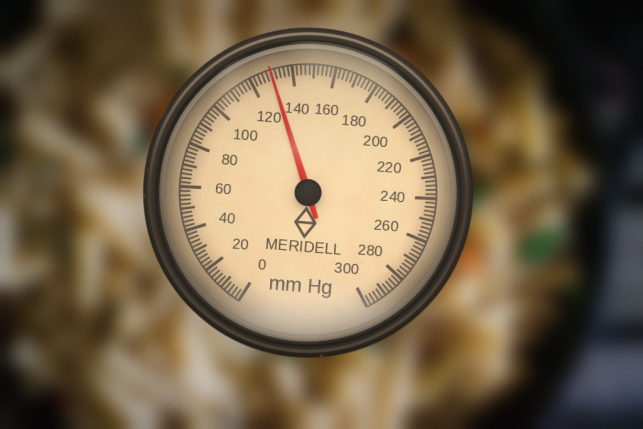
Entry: 130 mmHg
